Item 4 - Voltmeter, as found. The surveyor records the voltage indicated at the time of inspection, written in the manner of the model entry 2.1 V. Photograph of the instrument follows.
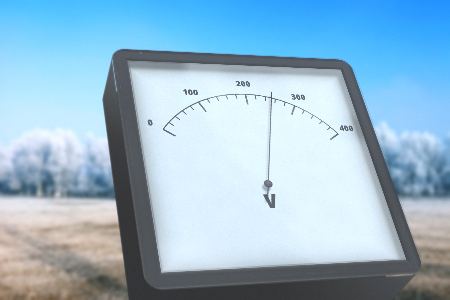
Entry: 250 V
